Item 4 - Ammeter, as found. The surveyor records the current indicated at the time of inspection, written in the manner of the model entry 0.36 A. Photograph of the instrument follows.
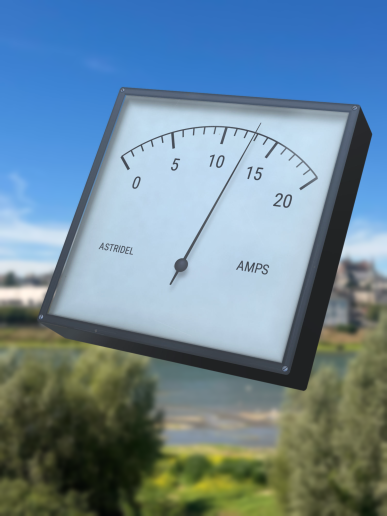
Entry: 13 A
